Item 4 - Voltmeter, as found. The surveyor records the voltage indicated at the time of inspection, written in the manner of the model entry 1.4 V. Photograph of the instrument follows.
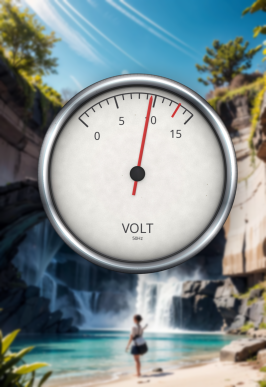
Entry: 9.5 V
